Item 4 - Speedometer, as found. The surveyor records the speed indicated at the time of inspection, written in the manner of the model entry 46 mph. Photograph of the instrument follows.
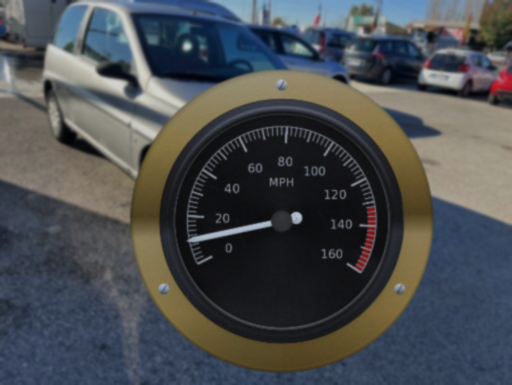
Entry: 10 mph
